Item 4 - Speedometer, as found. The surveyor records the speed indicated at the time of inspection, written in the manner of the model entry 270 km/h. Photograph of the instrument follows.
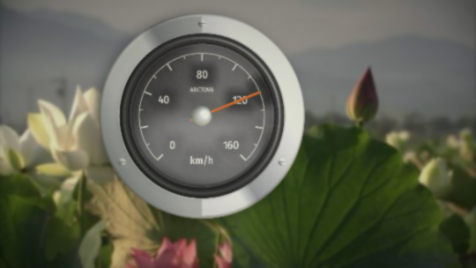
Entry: 120 km/h
